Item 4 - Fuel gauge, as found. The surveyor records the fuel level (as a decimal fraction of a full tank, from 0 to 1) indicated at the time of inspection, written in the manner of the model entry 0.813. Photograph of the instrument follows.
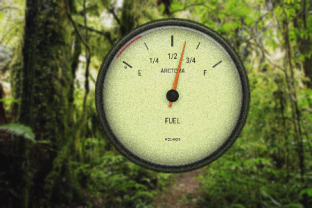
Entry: 0.625
